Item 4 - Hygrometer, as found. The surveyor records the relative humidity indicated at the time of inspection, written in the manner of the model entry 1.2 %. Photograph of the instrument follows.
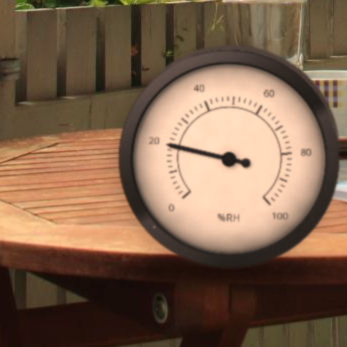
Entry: 20 %
